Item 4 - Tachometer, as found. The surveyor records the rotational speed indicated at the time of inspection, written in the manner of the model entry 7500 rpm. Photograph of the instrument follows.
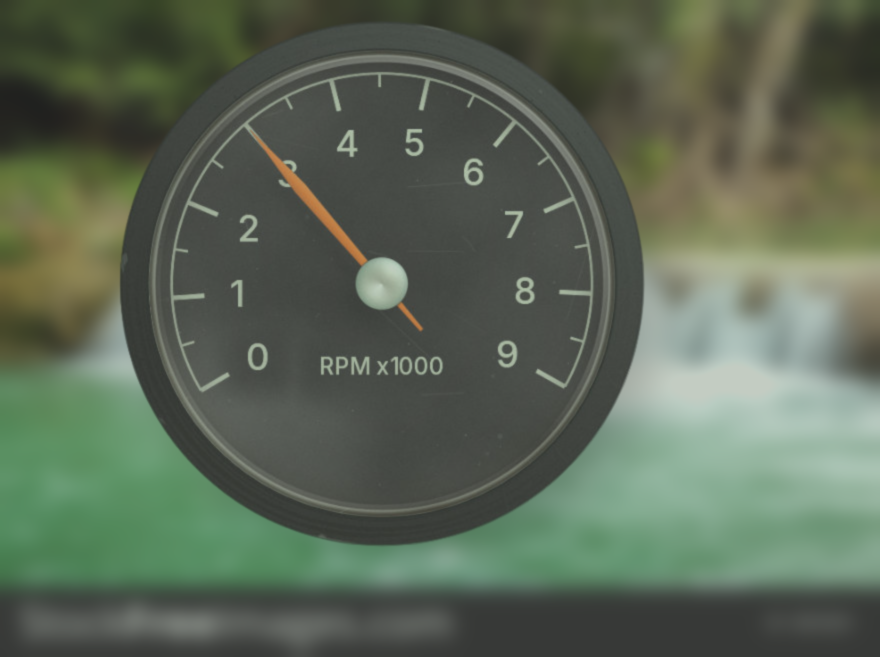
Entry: 3000 rpm
